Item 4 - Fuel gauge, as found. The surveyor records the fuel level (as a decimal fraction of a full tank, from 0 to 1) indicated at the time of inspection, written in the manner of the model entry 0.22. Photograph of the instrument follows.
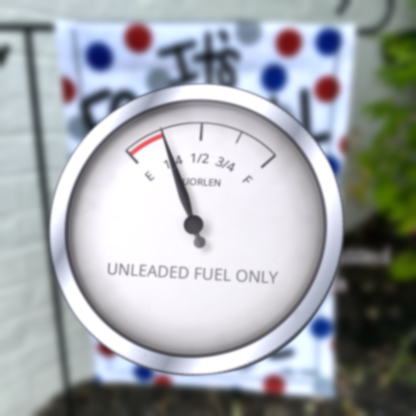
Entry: 0.25
